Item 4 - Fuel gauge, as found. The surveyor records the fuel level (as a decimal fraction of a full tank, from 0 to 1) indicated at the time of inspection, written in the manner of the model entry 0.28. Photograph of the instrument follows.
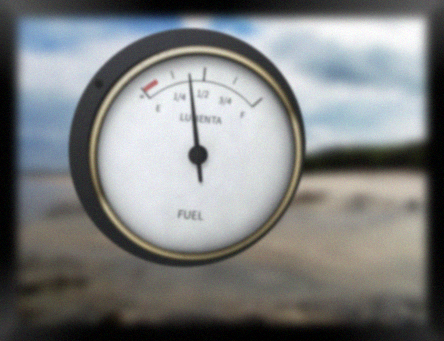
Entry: 0.375
